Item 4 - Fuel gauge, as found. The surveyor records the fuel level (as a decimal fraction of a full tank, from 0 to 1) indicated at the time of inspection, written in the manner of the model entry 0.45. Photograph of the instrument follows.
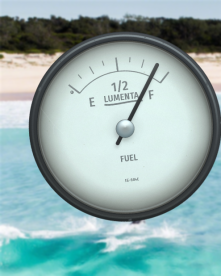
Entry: 0.875
